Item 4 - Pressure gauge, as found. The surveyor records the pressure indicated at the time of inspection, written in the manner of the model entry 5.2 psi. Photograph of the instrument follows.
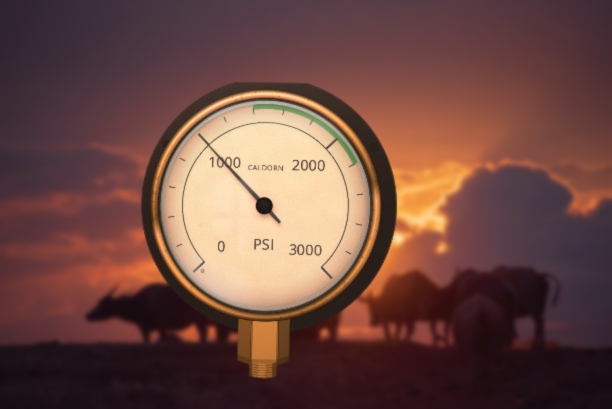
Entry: 1000 psi
